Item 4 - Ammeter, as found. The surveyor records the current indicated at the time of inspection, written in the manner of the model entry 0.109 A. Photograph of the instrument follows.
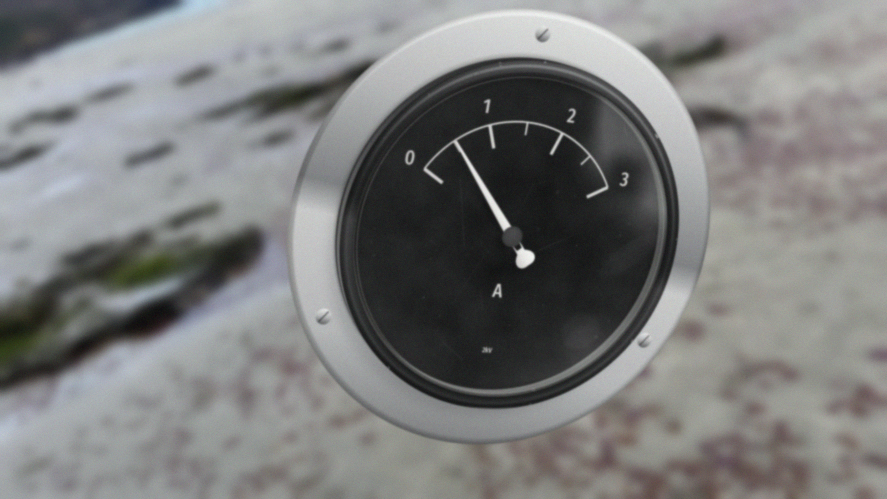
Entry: 0.5 A
